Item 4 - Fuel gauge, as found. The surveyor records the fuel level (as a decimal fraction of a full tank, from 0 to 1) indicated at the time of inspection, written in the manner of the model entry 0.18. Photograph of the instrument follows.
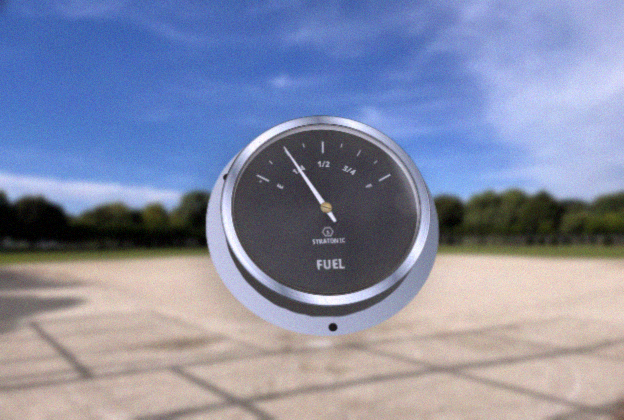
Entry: 0.25
